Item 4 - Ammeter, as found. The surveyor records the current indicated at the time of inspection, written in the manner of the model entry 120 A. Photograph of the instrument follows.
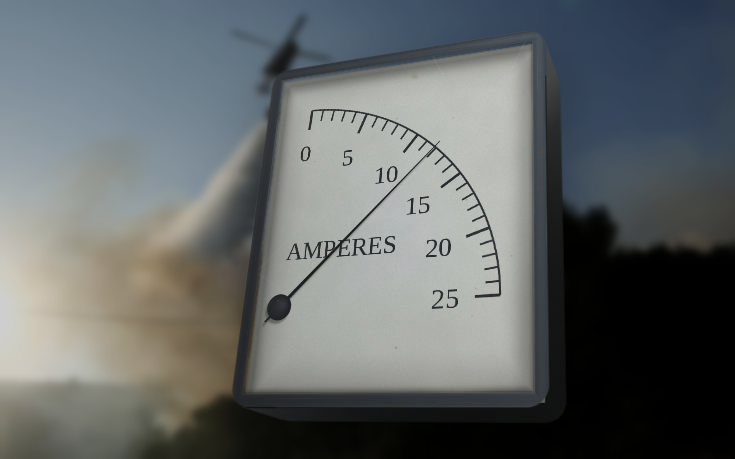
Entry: 12 A
